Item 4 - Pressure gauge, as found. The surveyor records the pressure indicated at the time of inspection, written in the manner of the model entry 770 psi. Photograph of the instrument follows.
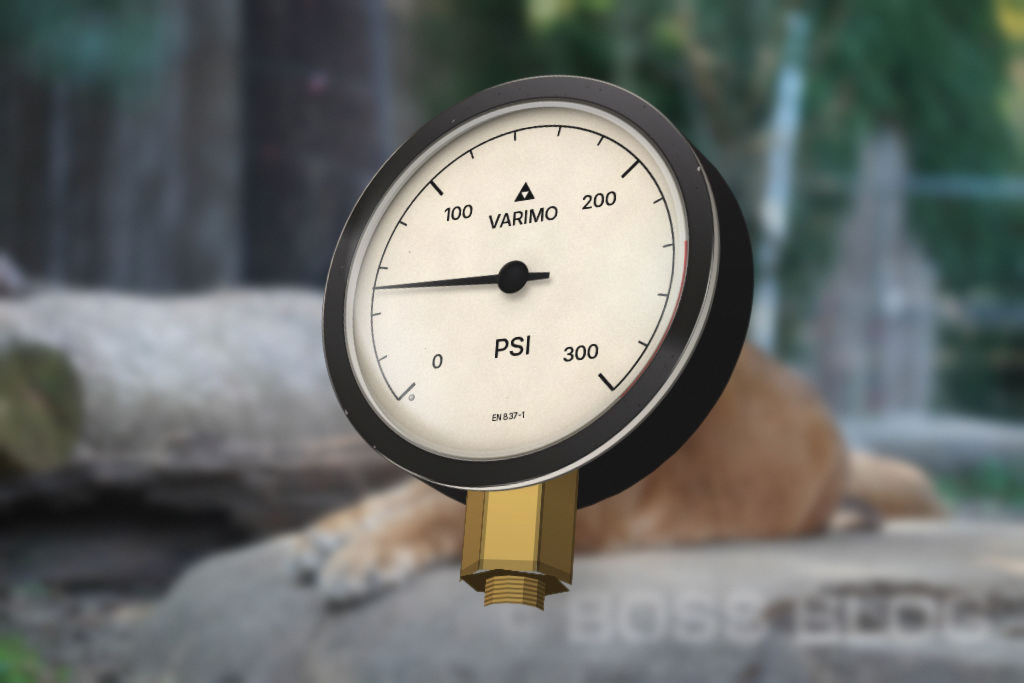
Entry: 50 psi
